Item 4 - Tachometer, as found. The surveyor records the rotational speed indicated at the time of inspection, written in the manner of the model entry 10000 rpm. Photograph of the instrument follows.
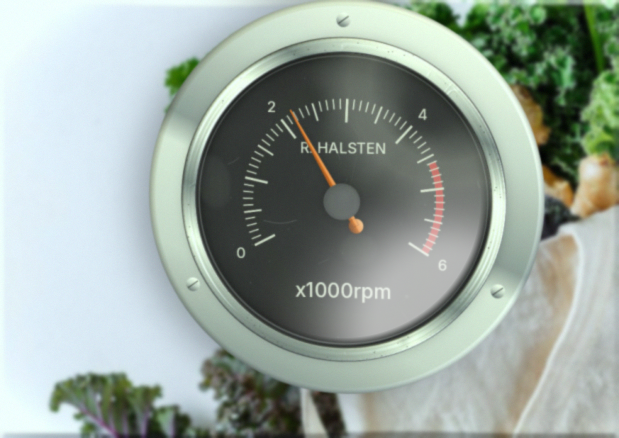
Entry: 2200 rpm
